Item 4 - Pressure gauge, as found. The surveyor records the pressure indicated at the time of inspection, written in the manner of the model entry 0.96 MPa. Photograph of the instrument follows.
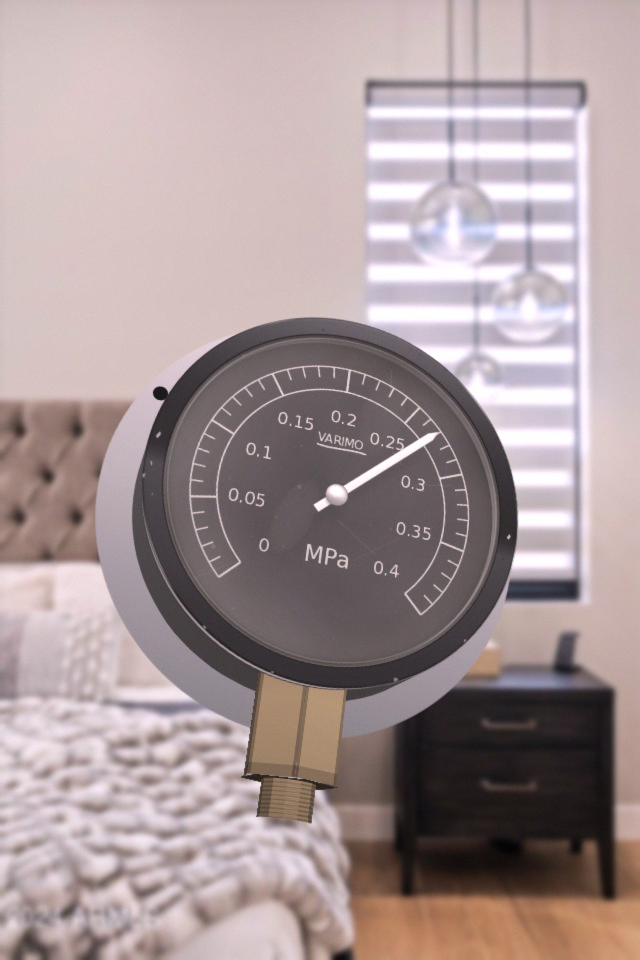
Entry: 0.27 MPa
